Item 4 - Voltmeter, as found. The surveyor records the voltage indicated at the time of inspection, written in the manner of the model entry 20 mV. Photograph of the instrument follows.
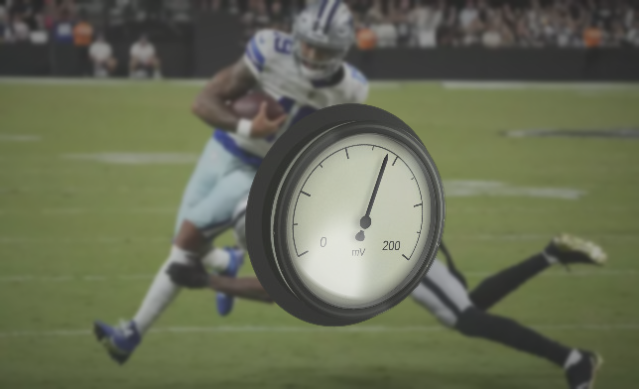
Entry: 110 mV
